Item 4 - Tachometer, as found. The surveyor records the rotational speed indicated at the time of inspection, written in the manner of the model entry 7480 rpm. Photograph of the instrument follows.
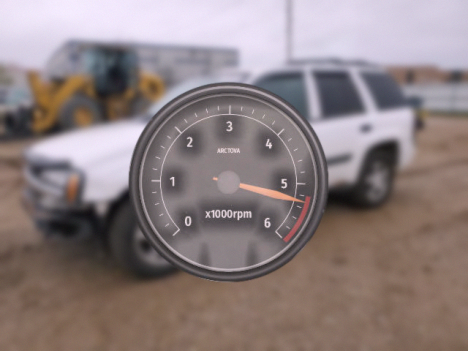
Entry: 5300 rpm
